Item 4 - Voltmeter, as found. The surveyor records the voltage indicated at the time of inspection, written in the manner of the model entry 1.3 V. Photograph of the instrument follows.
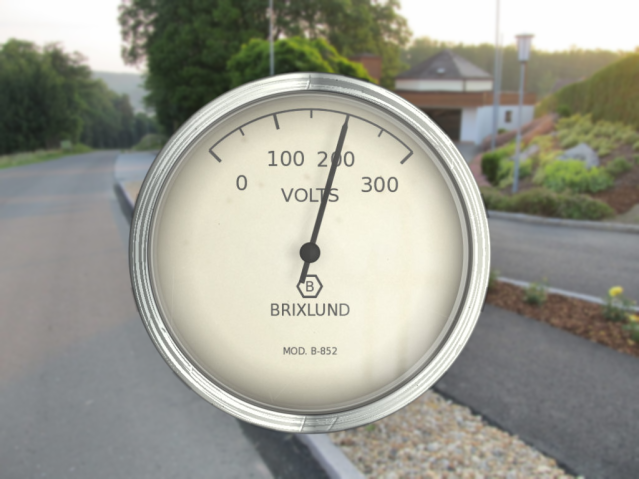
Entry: 200 V
